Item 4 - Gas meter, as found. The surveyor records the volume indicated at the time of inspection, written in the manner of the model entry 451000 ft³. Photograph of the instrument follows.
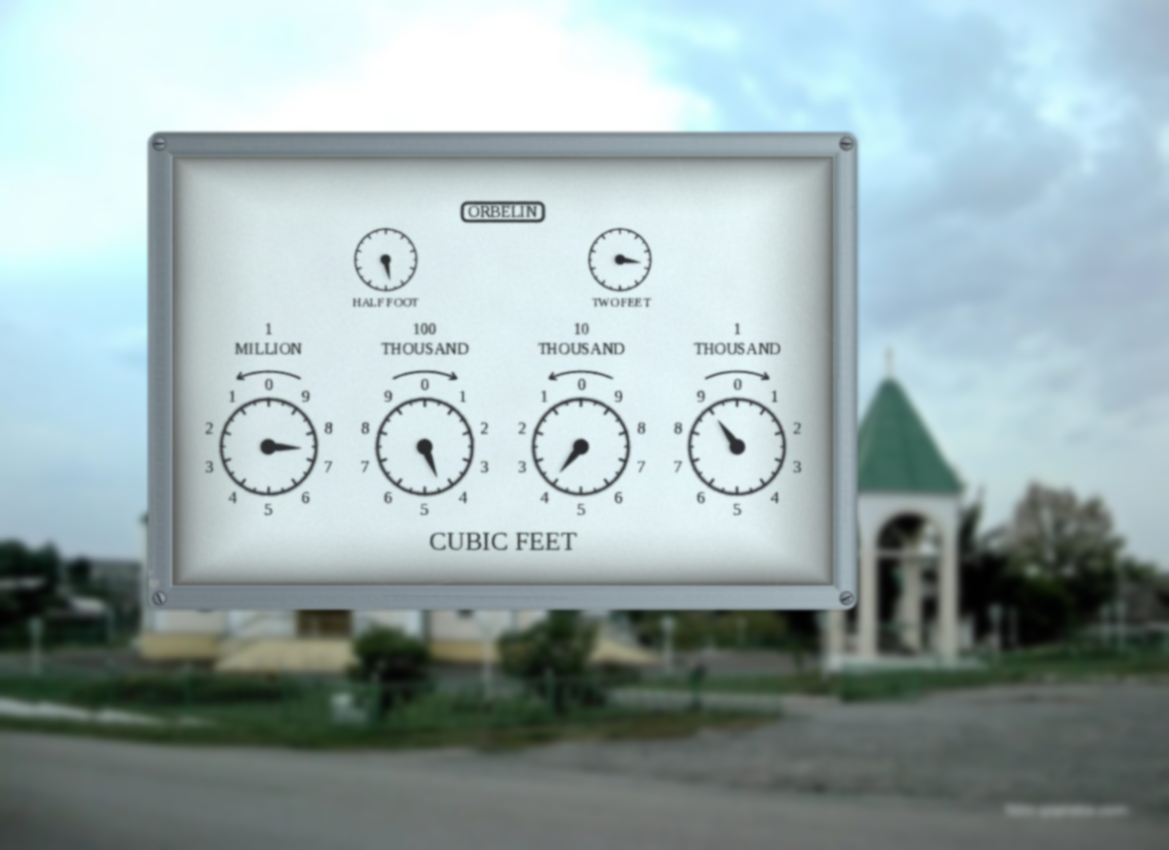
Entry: 743900 ft³
